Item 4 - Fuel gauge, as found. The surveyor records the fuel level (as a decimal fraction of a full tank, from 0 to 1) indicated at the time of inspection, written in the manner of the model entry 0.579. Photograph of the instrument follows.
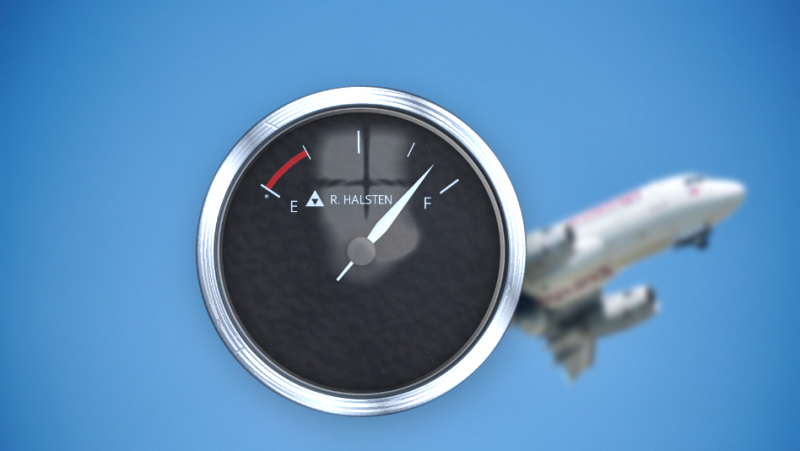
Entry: 0.875
